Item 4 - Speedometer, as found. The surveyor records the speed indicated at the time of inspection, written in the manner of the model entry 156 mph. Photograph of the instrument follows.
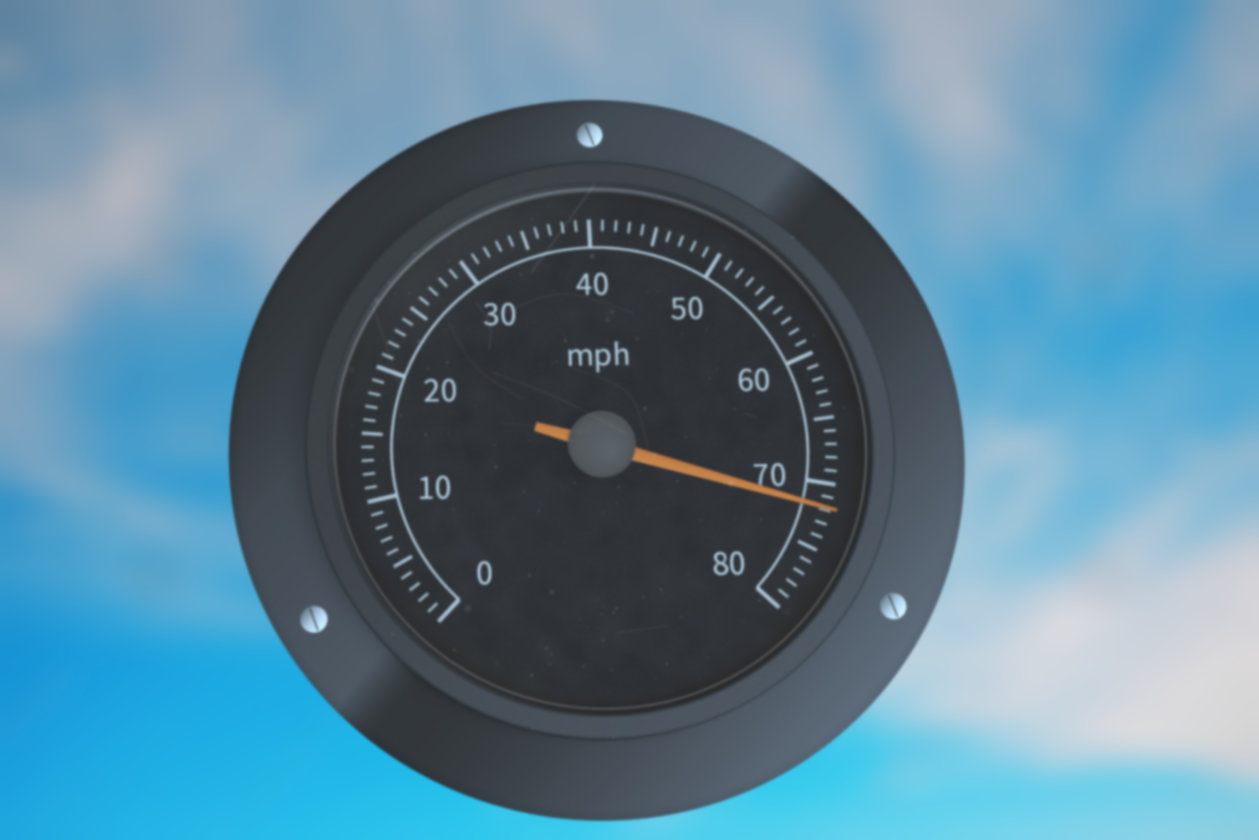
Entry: 72 mph
